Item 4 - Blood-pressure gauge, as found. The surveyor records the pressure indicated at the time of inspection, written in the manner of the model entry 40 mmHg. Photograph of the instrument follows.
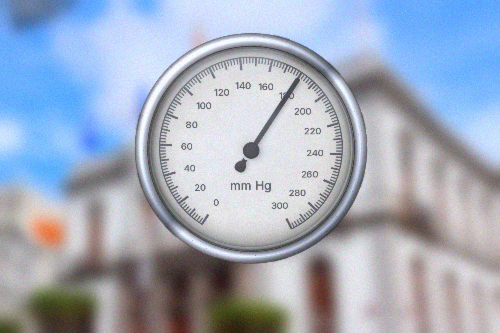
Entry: 180 mmHg
